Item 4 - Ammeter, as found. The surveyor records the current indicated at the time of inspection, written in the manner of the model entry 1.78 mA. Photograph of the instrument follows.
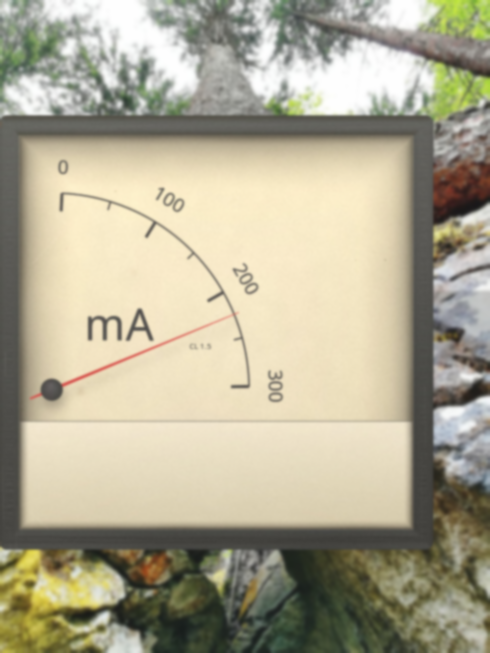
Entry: 225 mA
